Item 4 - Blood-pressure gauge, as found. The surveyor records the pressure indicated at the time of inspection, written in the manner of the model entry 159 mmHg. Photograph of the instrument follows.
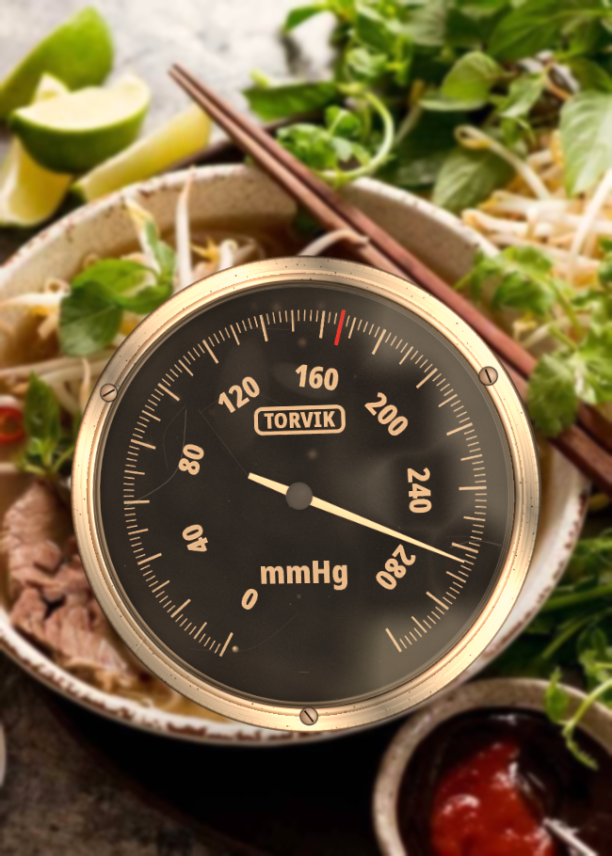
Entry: 264 mmHg
